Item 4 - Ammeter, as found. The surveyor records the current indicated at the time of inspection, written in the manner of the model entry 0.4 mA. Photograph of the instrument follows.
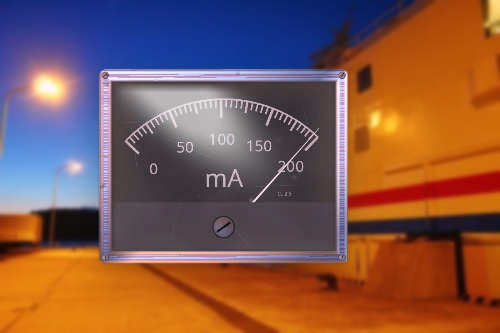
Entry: 195 mA
